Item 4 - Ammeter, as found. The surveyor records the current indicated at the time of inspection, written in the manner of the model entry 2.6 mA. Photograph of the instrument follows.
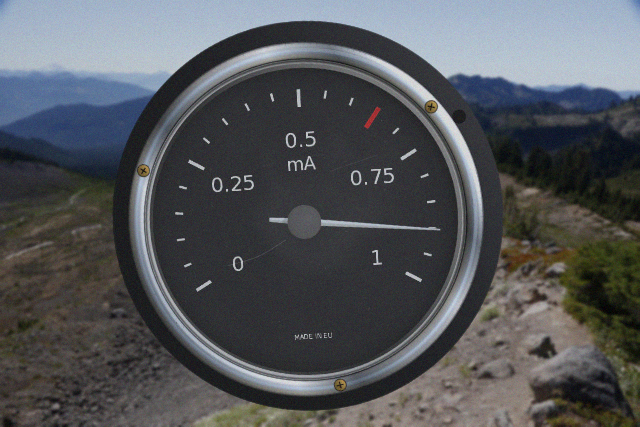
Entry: 0.9 mA
